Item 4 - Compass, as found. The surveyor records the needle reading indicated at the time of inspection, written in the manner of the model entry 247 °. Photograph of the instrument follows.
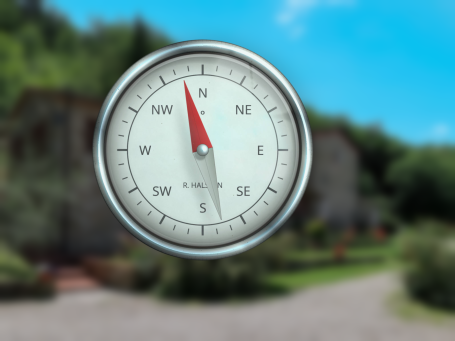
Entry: 345 °
